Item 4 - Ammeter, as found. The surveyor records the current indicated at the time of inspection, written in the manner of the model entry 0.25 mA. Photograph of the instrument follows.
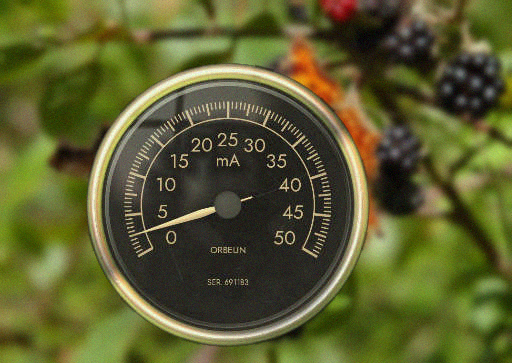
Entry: 2.5 mA
